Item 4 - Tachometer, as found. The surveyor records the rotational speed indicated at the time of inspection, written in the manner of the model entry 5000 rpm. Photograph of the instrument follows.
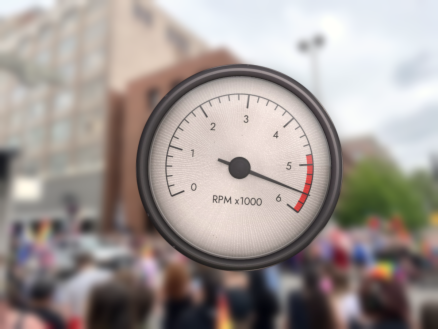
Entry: 5600 rpm
